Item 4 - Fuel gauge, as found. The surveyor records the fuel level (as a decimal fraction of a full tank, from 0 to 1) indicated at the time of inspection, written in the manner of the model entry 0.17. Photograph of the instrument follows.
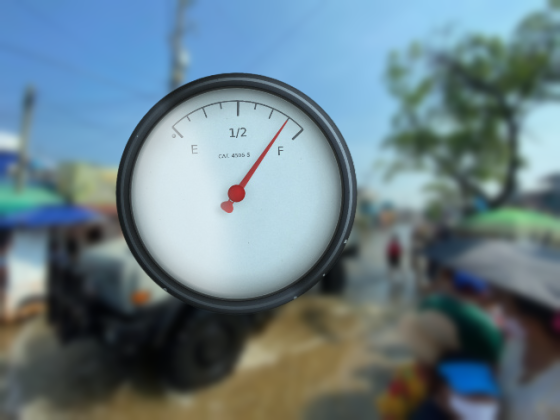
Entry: 0.875
